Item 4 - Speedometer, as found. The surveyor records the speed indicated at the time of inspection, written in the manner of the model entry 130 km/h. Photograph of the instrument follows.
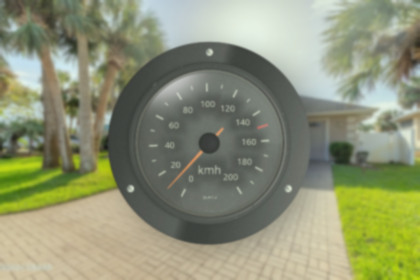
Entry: 10 km/h
